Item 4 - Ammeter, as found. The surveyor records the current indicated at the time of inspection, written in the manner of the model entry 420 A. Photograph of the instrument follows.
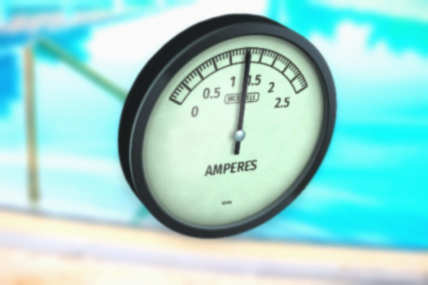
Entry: 1.25 A
